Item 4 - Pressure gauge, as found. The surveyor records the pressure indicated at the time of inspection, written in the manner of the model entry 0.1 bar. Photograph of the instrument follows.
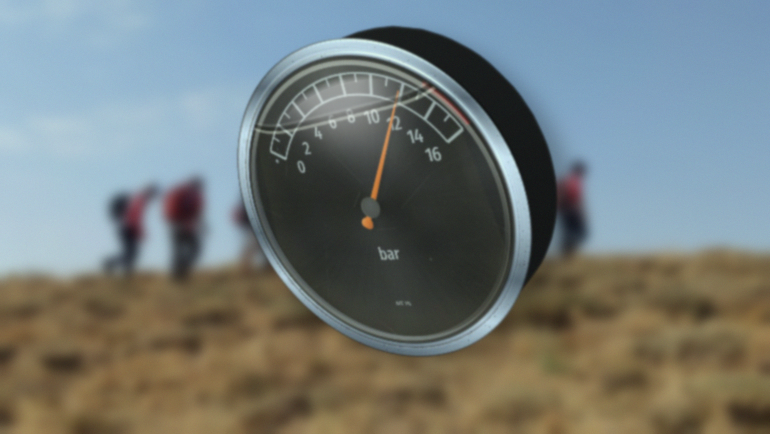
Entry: 12 bar
